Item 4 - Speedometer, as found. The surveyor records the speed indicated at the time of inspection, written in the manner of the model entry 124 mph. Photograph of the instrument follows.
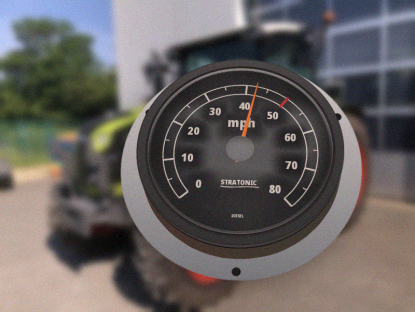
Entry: 42.5 mph
